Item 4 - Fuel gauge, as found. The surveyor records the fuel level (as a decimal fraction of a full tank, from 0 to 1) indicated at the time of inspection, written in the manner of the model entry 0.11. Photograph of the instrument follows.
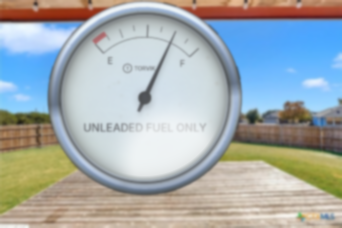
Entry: 0.75
